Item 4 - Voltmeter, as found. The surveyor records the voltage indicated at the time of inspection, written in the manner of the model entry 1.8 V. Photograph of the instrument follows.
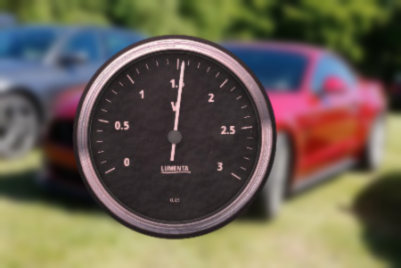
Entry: 1.55 V
